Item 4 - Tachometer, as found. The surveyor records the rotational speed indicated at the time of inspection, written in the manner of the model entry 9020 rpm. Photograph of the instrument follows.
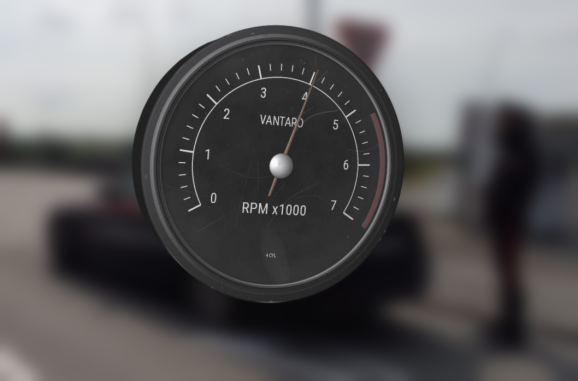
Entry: 4000 rpm
